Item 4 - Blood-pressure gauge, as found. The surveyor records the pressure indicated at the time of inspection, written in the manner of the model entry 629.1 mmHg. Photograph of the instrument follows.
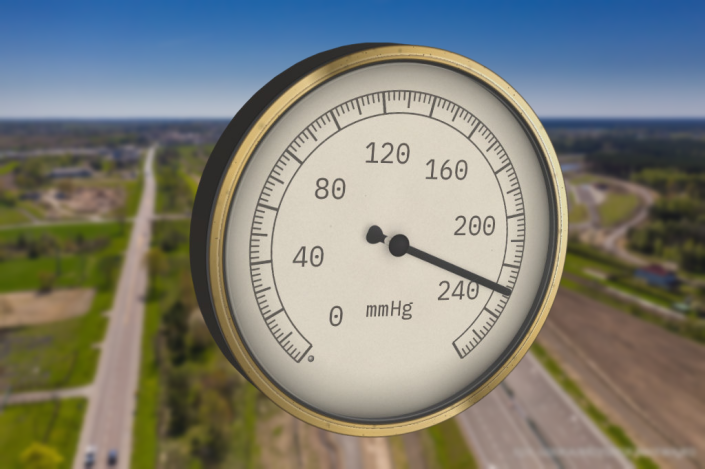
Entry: 230 mmHg
